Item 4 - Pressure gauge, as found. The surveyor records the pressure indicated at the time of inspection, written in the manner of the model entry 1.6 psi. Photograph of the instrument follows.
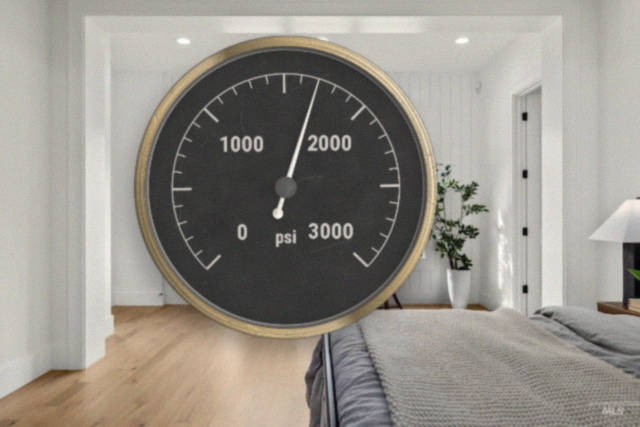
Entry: 1700 psi
